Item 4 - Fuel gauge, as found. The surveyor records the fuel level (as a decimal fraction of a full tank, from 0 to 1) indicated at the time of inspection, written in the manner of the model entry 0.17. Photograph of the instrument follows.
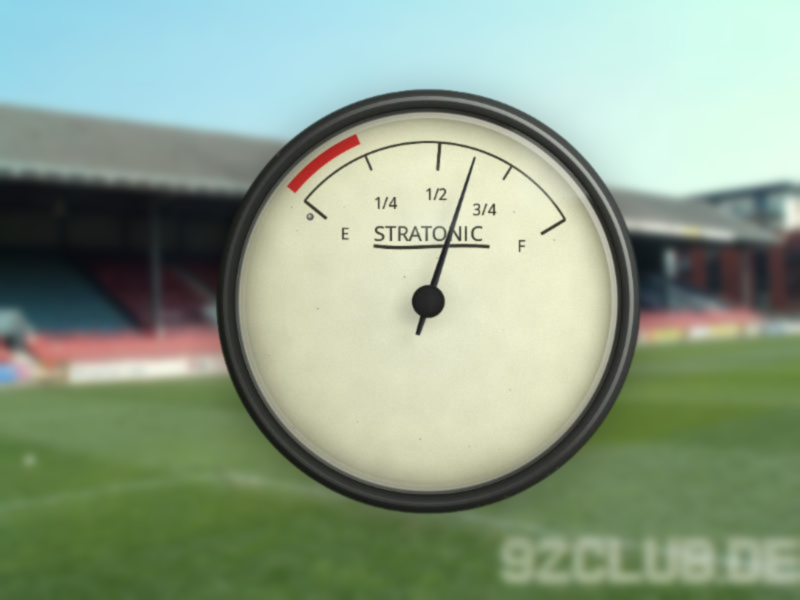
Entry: 0.625
